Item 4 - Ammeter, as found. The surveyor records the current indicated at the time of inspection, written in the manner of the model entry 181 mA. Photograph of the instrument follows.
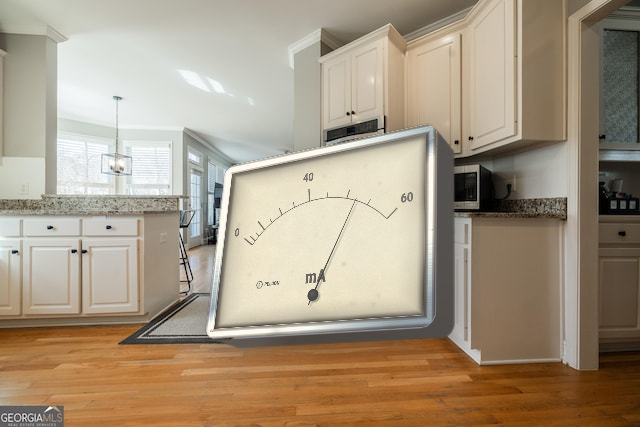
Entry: 52.5 mA
